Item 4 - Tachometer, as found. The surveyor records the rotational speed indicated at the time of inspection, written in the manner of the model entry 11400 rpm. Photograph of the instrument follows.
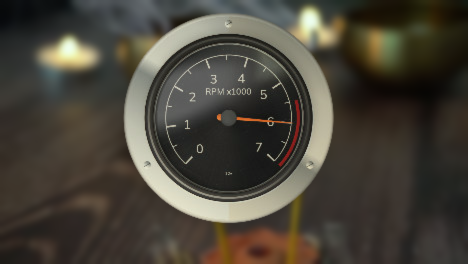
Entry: 6000 rpm
